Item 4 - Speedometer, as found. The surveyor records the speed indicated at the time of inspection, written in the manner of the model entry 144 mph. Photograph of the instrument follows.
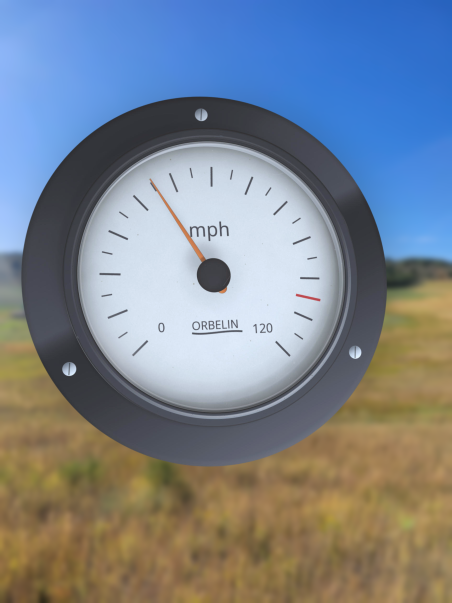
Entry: 45 mph
